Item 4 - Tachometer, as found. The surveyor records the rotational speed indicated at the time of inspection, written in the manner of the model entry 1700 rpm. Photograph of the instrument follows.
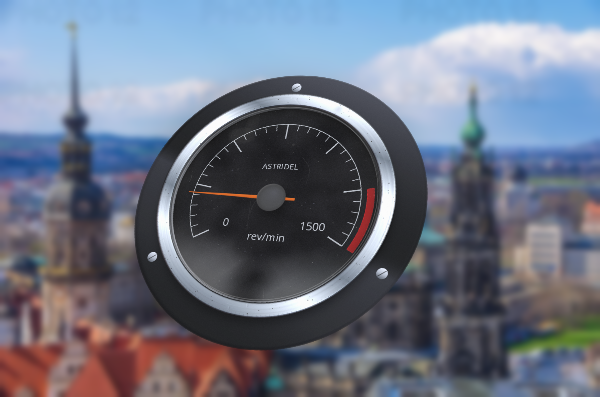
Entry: 200 rpm
